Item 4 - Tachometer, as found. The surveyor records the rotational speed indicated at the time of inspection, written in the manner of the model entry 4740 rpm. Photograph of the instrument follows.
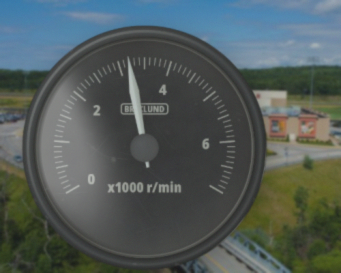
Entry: 3200 rpm
